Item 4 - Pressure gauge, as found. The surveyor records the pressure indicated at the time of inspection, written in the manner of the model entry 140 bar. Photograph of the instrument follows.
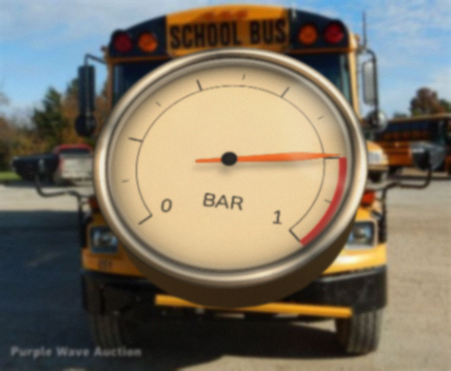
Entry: 0.8 bar
